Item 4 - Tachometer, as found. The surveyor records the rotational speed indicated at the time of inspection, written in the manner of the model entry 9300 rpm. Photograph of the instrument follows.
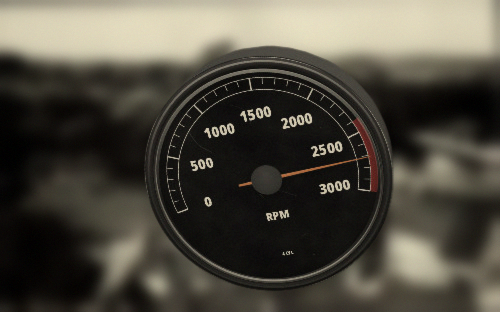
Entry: 2700 rpm
